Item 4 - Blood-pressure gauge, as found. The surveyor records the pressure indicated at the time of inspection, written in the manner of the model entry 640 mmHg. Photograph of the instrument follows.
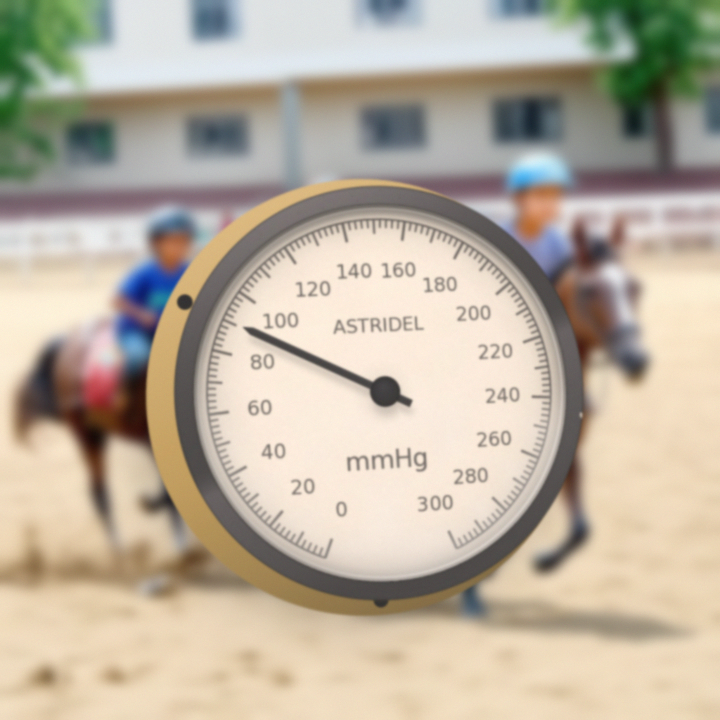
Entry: 90 mmHg
